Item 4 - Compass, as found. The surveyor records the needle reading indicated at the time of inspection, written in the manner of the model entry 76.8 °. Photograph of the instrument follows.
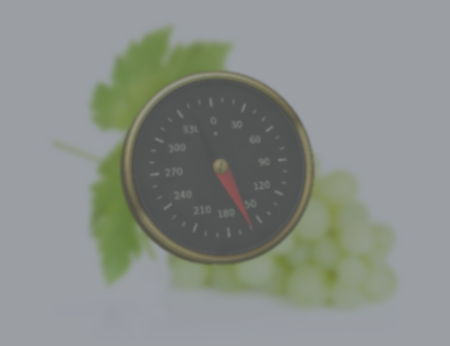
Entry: 160 °
